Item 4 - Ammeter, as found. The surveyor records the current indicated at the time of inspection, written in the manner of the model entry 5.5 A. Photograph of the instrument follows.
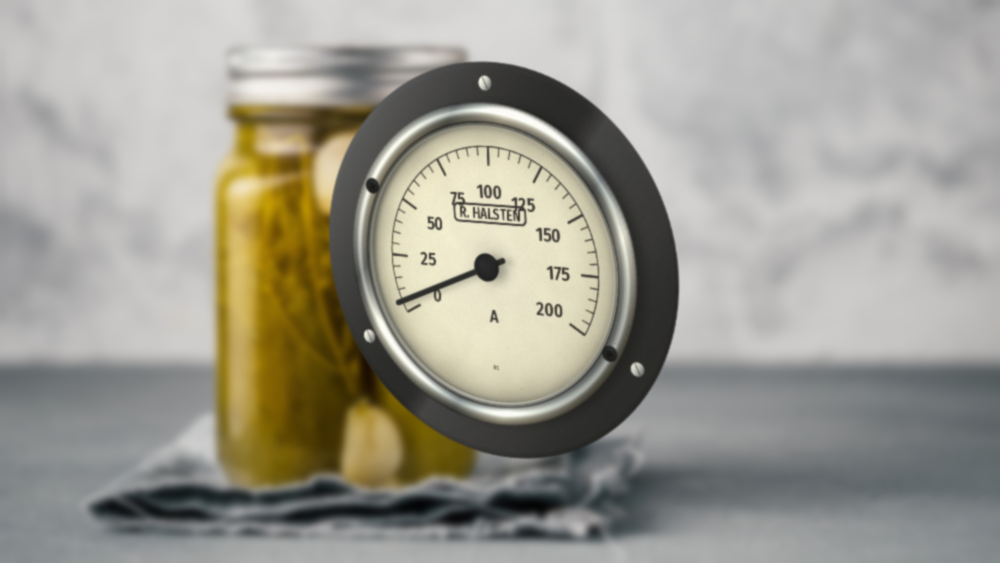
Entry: 5 A
